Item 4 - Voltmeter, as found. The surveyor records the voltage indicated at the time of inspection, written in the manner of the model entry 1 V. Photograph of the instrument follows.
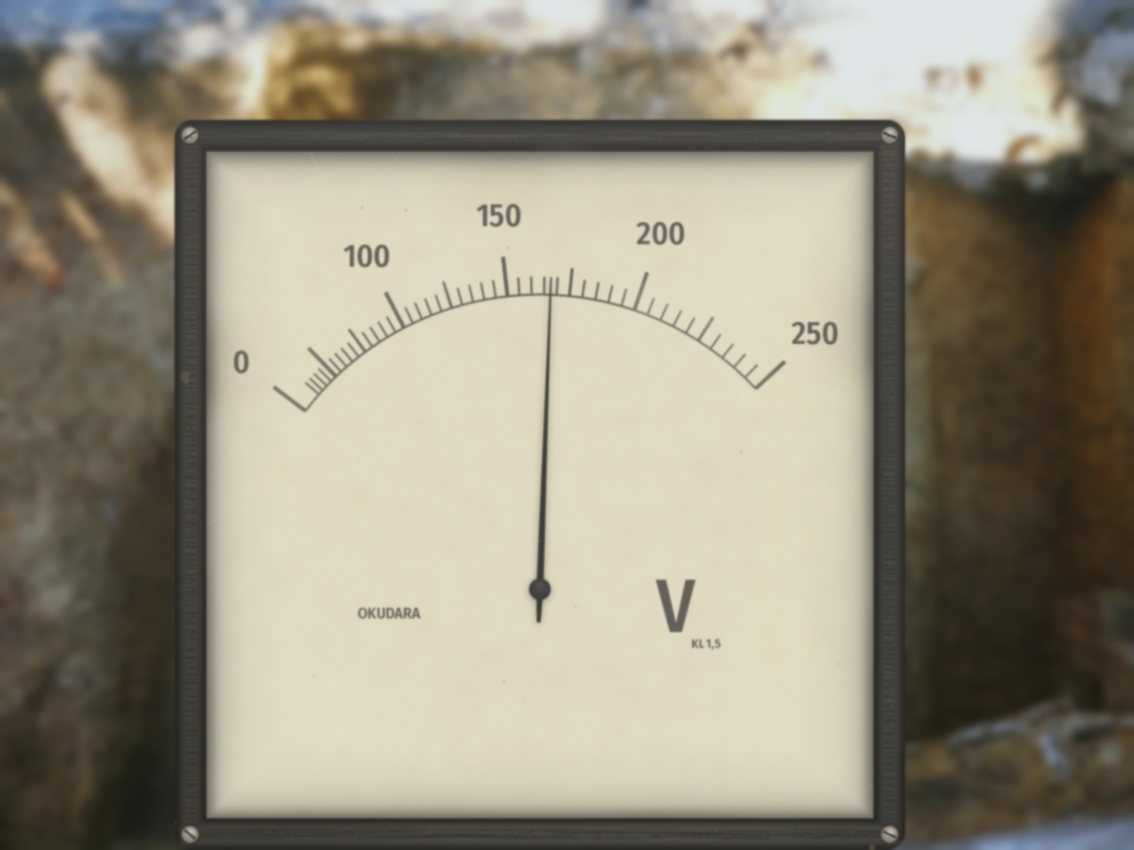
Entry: 167.5 V
